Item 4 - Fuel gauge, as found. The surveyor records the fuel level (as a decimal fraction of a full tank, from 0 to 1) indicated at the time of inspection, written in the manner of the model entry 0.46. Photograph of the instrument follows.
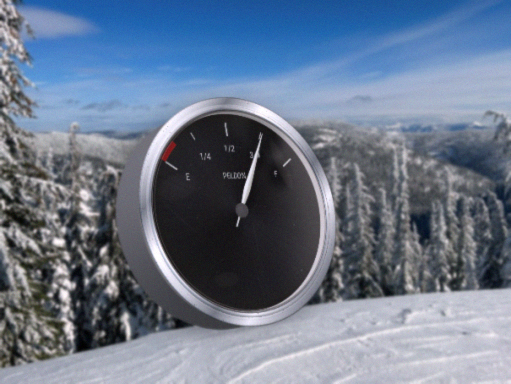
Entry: 0.75
